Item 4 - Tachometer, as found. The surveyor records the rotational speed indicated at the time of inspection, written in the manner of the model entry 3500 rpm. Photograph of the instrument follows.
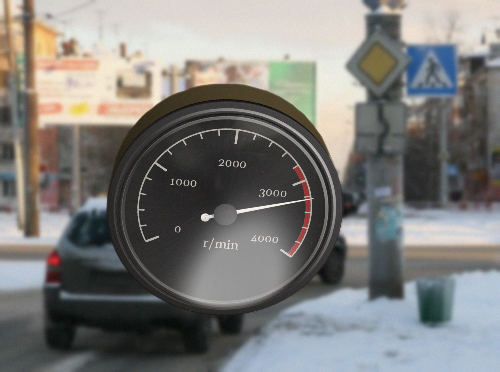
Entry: 3200 rpm
